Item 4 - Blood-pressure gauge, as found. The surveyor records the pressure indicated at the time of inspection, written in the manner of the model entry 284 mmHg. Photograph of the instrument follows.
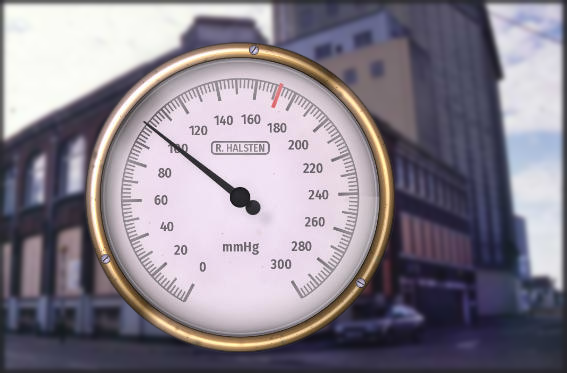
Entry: 100 mmHg
